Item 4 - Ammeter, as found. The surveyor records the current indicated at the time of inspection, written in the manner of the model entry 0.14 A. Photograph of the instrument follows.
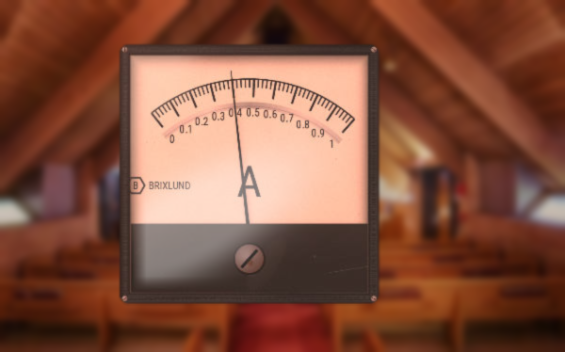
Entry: 0.4 A
